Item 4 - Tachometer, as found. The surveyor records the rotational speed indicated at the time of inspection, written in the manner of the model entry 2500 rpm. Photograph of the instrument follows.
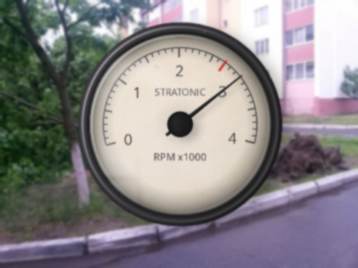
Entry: 3000 rpm
